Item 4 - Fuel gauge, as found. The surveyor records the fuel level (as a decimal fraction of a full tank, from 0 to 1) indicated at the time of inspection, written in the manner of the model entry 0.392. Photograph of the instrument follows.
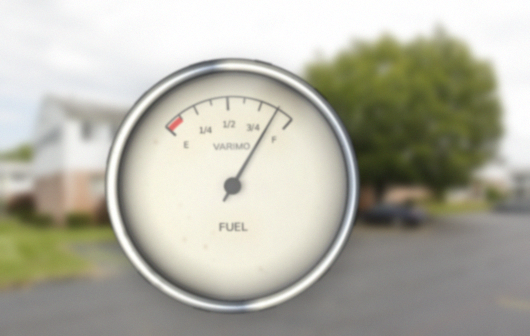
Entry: 0.875
